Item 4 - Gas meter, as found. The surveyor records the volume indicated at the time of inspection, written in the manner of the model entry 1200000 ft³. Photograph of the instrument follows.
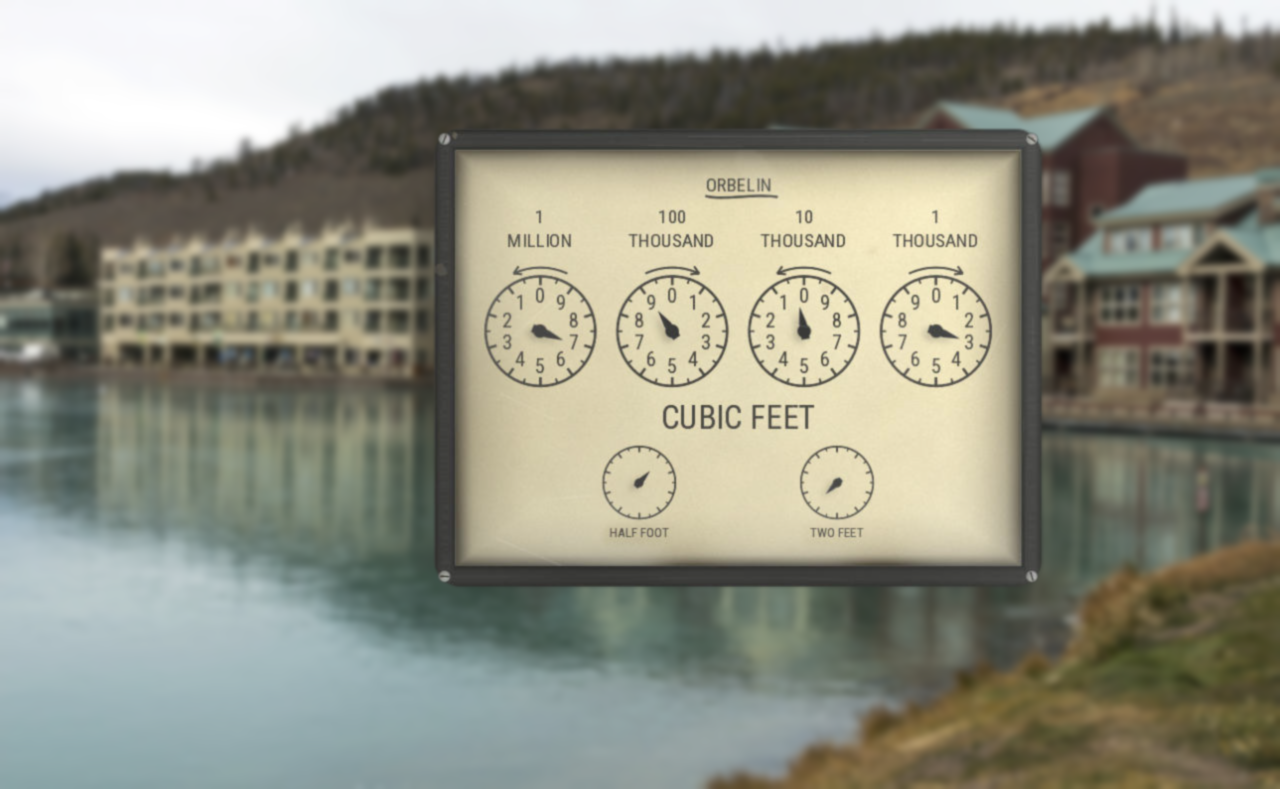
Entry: 690300 ft³
